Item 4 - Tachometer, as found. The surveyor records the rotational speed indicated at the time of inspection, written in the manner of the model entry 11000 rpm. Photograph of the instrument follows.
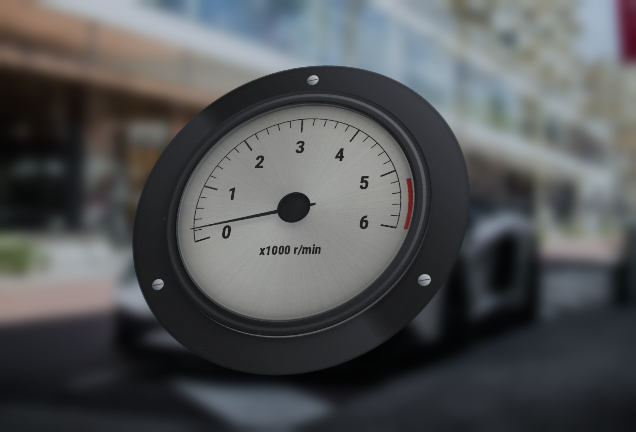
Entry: 200 rpm
